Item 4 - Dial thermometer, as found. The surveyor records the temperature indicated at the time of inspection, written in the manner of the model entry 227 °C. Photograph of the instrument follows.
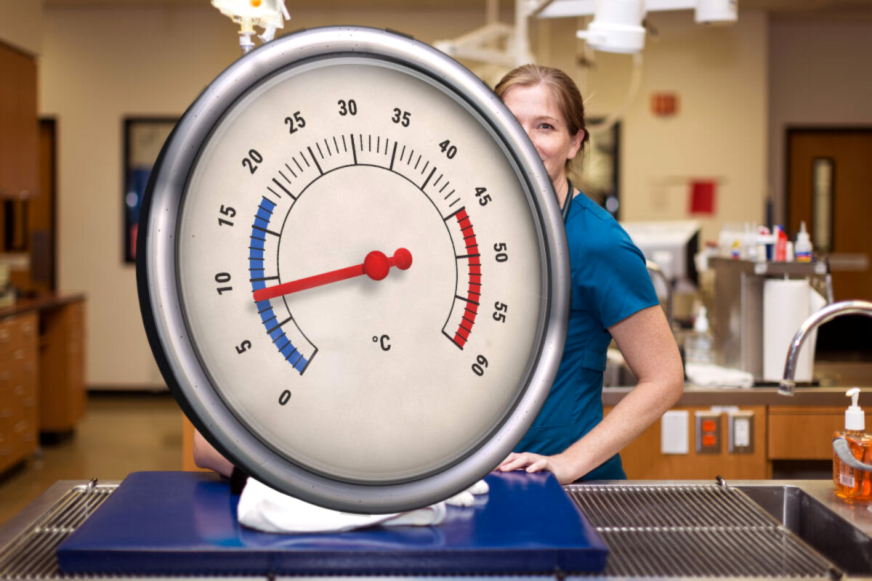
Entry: 8.5 °C
